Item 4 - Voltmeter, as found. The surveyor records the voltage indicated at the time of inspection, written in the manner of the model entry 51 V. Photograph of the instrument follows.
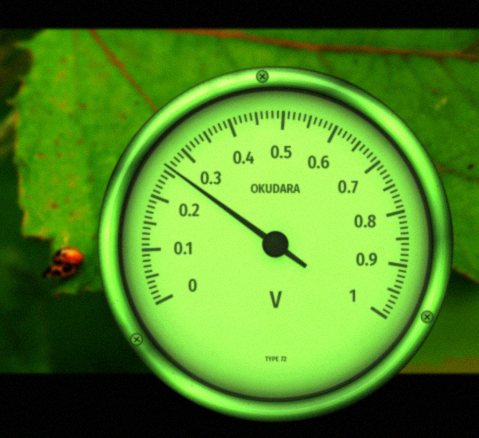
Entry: 0.26 V
